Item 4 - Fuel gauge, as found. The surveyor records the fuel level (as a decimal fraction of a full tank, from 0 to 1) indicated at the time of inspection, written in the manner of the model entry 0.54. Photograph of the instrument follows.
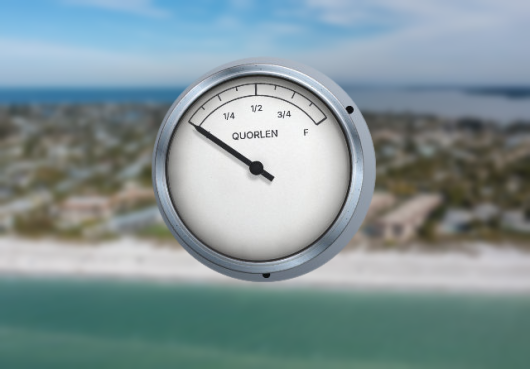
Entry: 0
